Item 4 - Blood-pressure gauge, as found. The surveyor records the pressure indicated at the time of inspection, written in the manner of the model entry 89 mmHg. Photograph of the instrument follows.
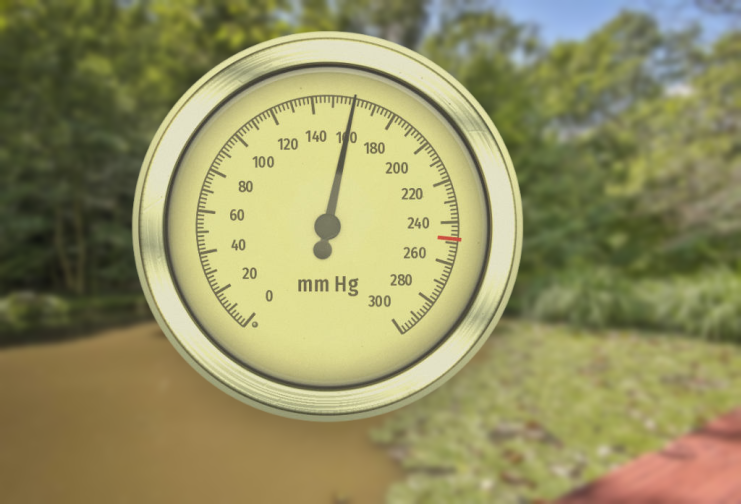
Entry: 160 mmHg
